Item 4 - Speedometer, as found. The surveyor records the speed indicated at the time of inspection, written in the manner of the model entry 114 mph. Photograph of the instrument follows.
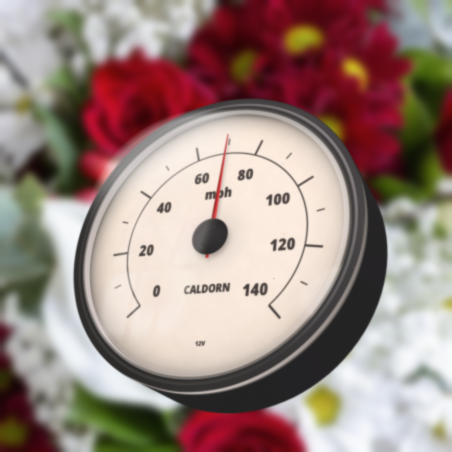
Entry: 70 mph
